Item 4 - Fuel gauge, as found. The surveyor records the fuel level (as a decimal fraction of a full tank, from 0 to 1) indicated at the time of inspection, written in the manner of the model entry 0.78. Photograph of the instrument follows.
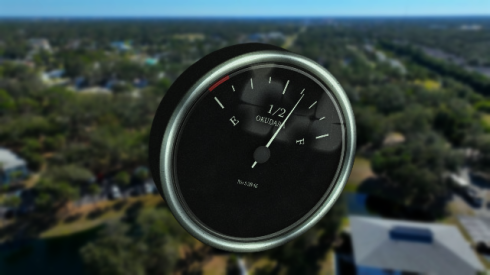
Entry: 0.625
